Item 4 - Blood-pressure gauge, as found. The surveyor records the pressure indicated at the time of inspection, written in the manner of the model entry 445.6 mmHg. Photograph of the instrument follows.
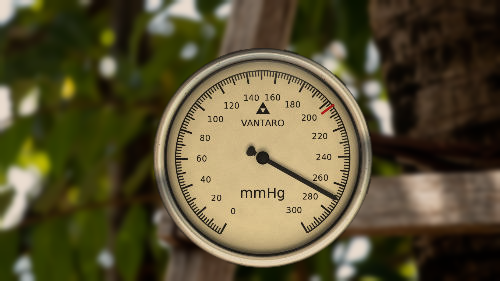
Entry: 270 mmHg
